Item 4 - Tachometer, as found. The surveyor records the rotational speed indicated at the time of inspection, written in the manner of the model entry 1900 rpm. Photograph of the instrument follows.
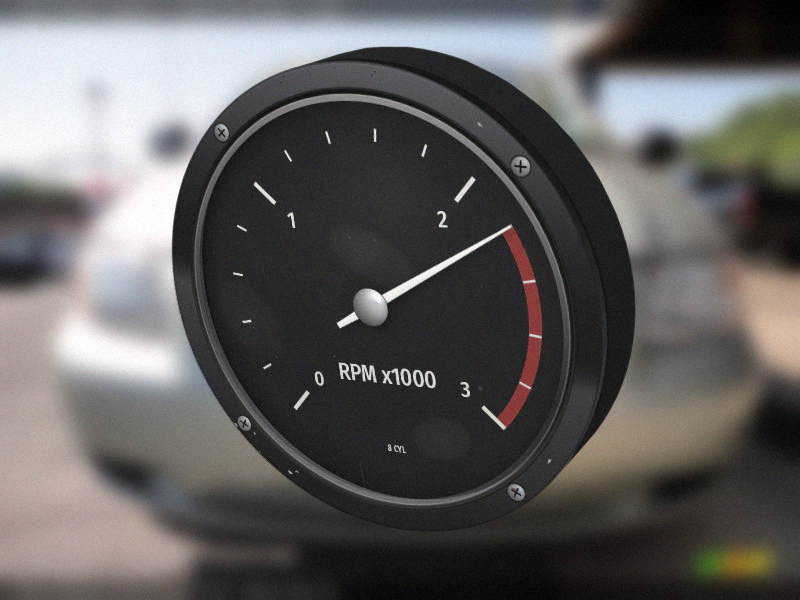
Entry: 2200 rpm
